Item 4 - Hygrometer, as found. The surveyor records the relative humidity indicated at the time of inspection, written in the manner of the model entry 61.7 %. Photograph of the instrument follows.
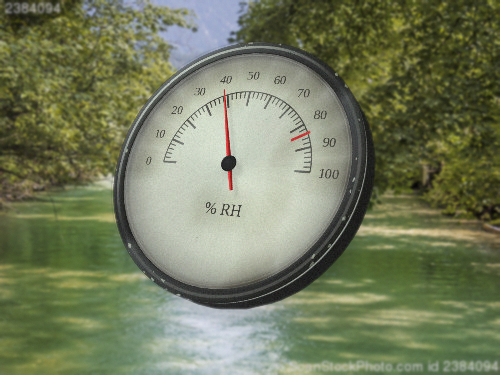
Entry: 40 %
